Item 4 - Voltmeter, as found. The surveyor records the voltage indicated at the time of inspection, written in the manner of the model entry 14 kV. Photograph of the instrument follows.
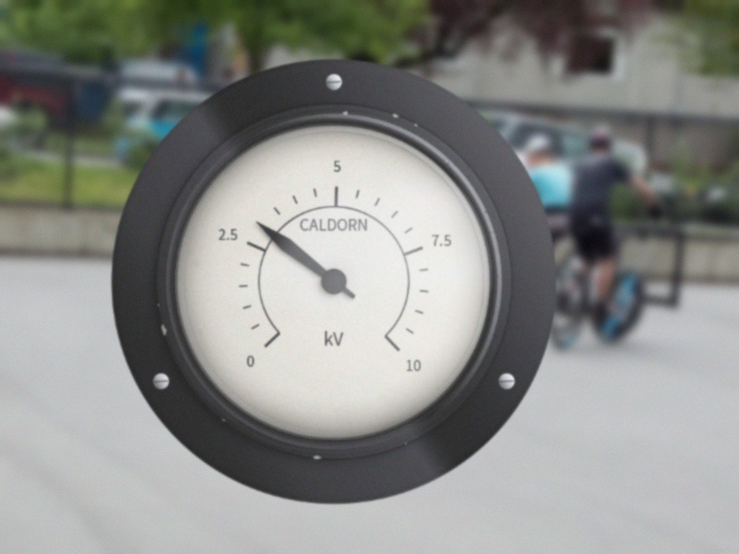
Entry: 3 kV
